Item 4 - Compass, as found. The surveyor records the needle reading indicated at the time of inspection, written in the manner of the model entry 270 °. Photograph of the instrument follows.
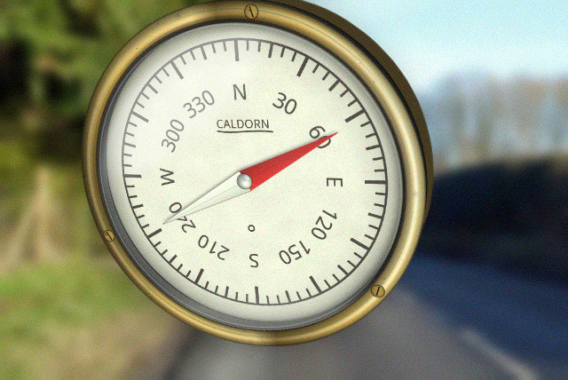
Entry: 62.5 °
